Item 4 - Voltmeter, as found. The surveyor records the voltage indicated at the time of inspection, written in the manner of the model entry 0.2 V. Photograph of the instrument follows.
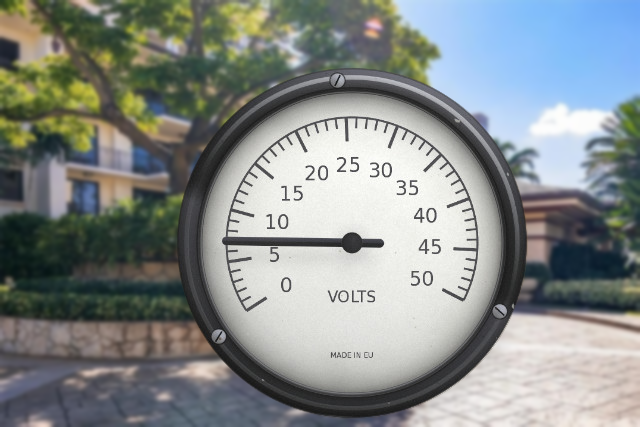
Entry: 7 V
